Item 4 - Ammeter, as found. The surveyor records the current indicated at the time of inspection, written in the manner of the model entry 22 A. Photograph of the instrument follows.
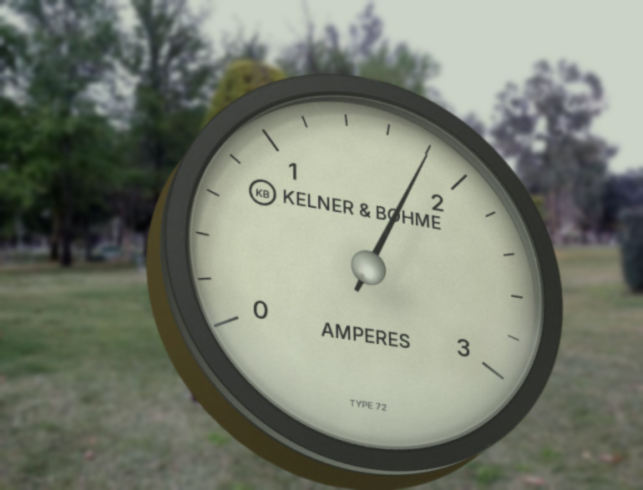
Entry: 1.8 A
